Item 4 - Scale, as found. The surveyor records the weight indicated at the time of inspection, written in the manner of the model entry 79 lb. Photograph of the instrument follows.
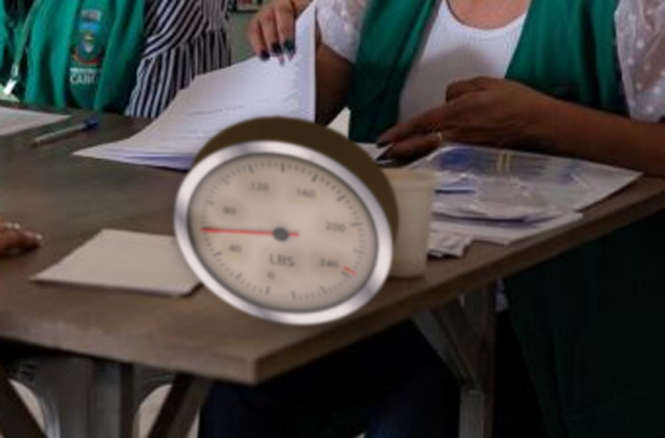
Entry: 60 lb
